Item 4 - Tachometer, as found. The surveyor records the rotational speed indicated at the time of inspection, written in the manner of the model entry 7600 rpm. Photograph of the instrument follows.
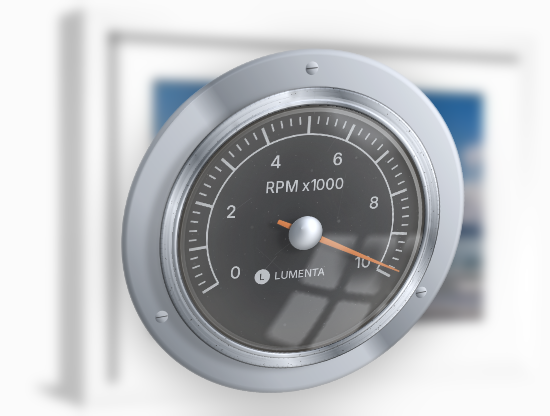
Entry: 9800 rpm
